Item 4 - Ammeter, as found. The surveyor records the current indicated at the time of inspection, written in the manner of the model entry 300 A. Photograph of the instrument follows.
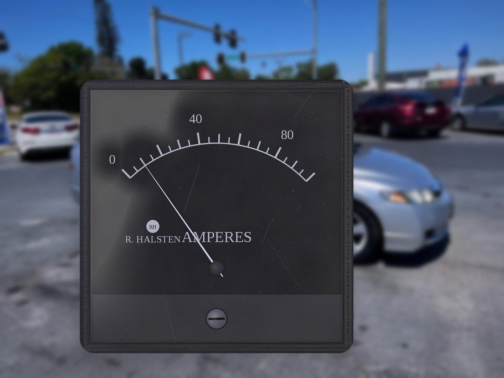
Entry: 10 A
